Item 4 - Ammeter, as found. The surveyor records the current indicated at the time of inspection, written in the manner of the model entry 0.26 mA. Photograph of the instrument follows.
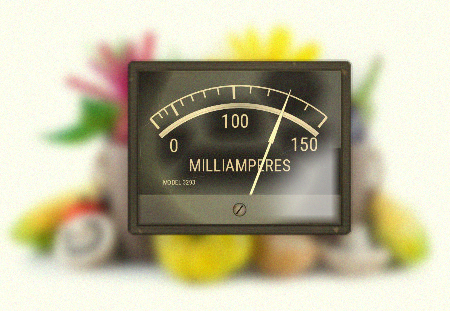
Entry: 130 mA
